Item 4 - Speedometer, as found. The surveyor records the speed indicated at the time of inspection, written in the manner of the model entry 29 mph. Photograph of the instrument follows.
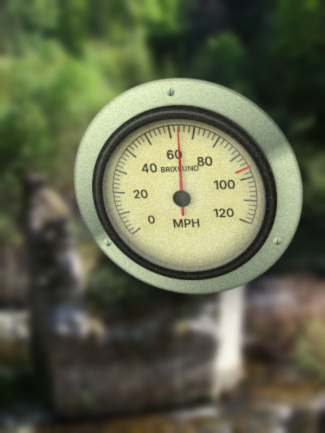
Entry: 64 mph
